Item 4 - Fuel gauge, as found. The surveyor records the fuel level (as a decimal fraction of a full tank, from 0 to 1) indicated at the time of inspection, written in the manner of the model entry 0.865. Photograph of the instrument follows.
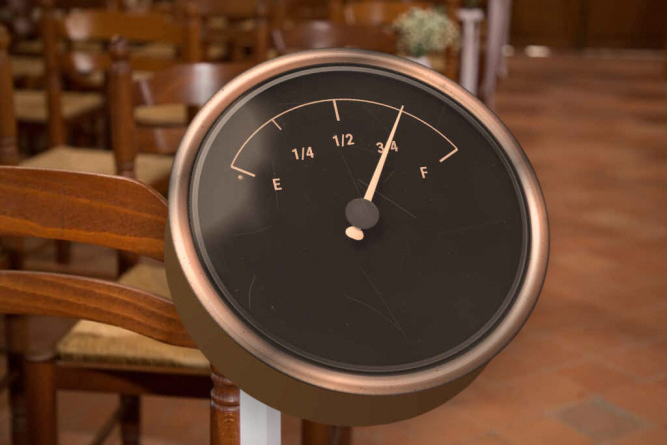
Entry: 0.75
